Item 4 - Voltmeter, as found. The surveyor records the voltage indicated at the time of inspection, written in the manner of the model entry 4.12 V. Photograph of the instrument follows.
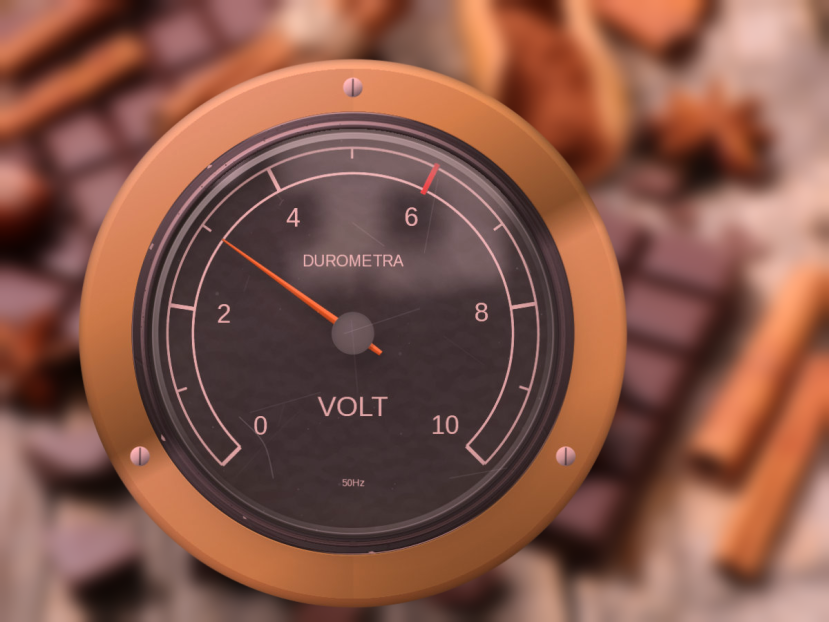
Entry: 3 V
